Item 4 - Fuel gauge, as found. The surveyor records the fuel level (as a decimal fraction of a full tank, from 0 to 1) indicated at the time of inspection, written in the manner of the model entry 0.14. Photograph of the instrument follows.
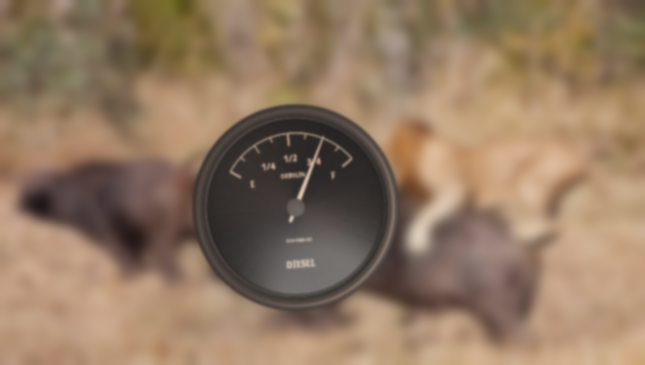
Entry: 0.75
